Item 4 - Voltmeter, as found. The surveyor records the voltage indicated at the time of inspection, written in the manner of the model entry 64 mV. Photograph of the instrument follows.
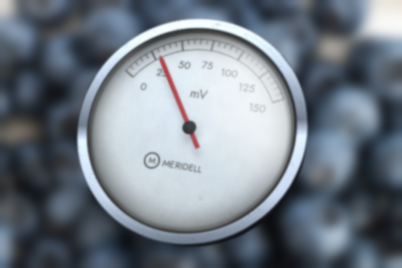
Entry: 30 mV
